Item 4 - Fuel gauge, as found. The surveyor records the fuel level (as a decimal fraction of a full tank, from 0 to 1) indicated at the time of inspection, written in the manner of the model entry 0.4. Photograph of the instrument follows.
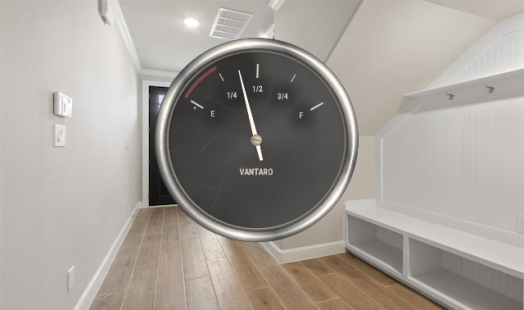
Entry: 0.375
